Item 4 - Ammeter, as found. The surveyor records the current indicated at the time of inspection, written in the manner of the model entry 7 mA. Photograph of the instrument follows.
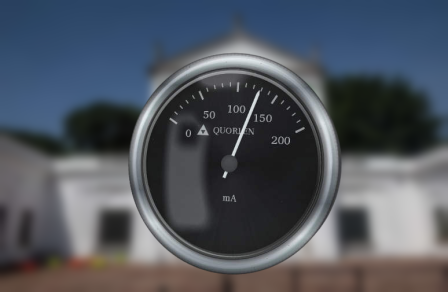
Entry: 130 mA
